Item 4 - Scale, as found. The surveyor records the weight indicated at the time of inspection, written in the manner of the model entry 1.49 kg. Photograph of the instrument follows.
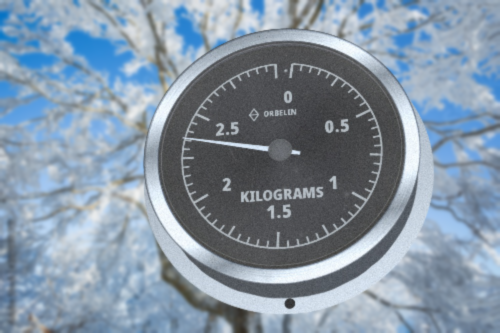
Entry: 2.35 kg
